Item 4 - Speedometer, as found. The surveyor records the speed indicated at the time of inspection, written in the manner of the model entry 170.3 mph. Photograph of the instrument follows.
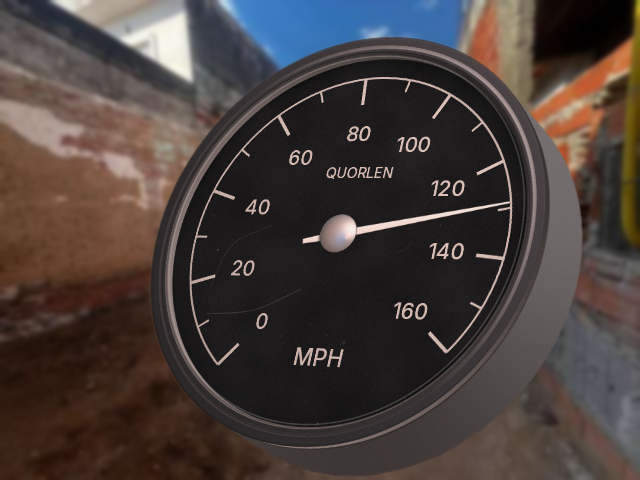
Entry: 130 mph
